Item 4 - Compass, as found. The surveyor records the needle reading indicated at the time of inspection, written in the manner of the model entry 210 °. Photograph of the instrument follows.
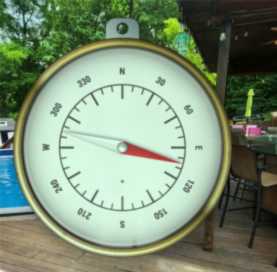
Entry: 105 °
